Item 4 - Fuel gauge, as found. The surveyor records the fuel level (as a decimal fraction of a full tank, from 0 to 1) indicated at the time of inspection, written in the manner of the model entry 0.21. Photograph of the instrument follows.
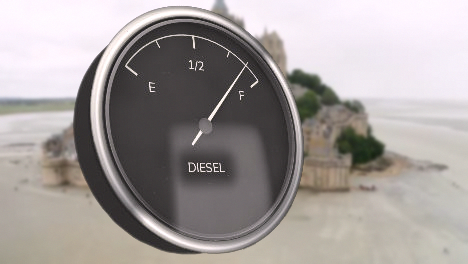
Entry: 0.875
